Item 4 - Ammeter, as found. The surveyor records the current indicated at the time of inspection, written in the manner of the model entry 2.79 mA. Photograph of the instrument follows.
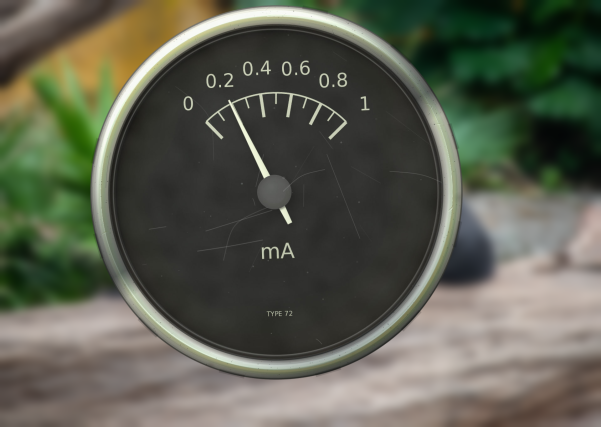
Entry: 0.2 mA
